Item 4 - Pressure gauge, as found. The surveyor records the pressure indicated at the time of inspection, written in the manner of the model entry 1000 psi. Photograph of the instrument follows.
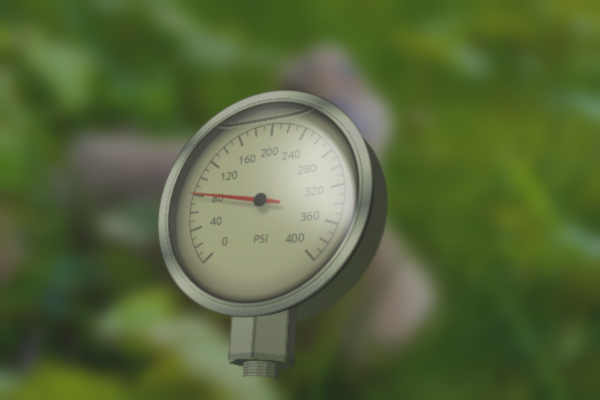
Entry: 80 psi
